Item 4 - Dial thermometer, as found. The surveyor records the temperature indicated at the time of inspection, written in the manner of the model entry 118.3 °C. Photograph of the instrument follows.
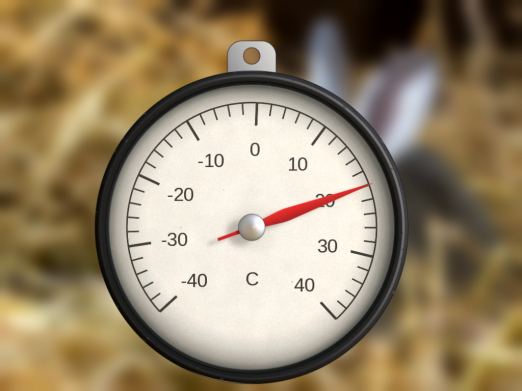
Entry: 20 °C
